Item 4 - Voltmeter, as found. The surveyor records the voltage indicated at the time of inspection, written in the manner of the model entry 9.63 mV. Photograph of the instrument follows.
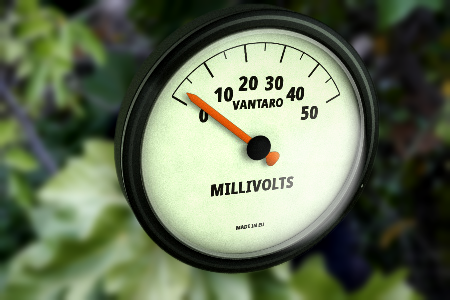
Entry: 2.5 mV
